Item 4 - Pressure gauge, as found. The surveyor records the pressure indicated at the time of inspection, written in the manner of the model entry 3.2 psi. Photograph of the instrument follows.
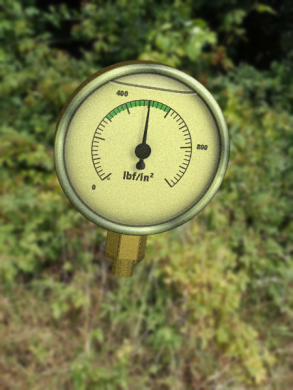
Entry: 500 psi
